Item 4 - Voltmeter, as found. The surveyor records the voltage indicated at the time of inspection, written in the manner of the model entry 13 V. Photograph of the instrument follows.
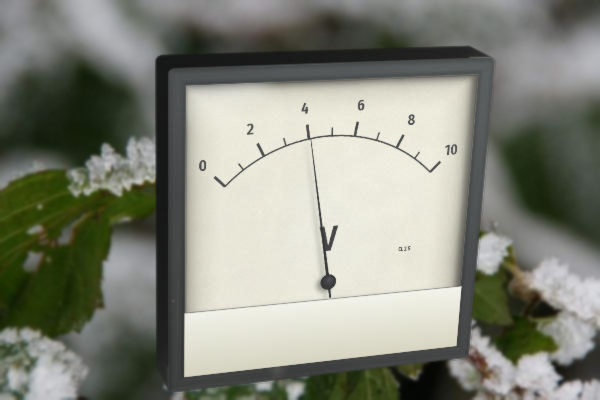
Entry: 4 V
